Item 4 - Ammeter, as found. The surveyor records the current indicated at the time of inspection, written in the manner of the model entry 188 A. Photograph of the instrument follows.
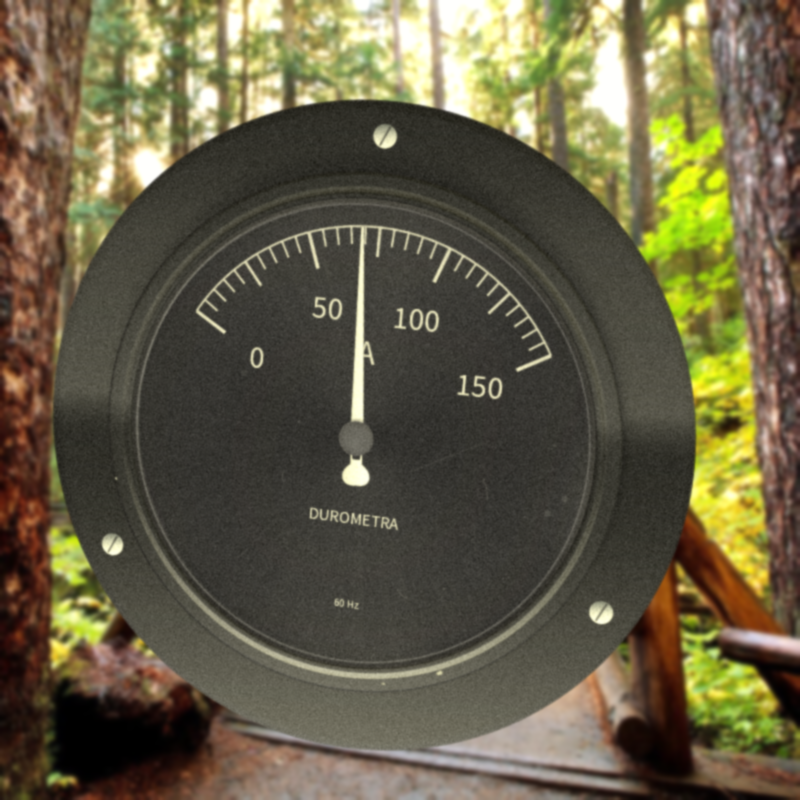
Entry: 70 A
